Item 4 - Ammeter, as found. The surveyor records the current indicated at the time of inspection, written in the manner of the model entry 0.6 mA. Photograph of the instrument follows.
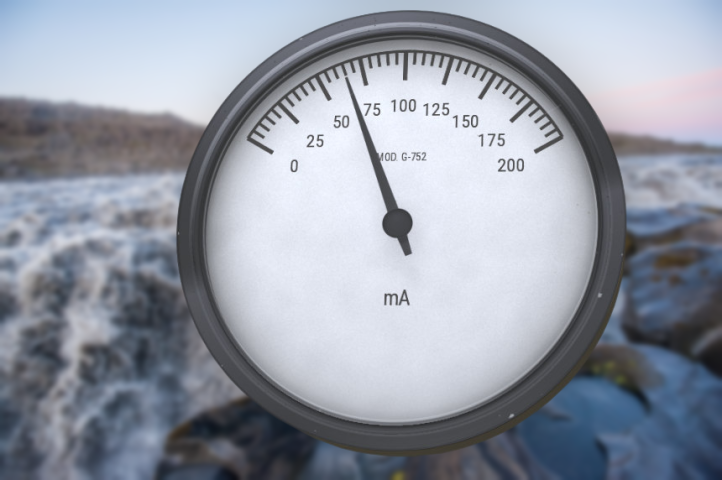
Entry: 65 mA
